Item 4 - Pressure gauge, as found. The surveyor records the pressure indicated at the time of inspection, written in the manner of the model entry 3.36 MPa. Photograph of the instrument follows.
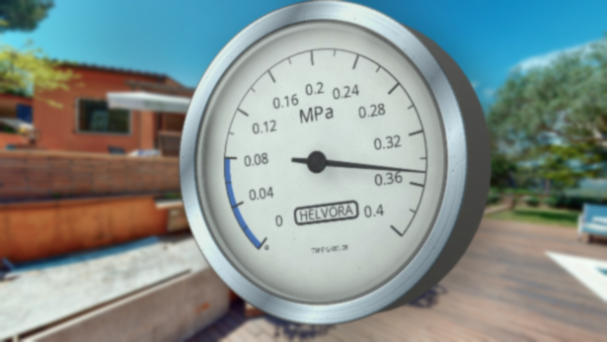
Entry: 0.35 MPa
